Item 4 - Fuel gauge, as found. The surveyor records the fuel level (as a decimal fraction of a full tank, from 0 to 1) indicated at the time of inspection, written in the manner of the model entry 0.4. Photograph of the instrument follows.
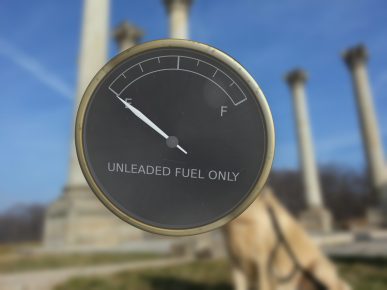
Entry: 0
